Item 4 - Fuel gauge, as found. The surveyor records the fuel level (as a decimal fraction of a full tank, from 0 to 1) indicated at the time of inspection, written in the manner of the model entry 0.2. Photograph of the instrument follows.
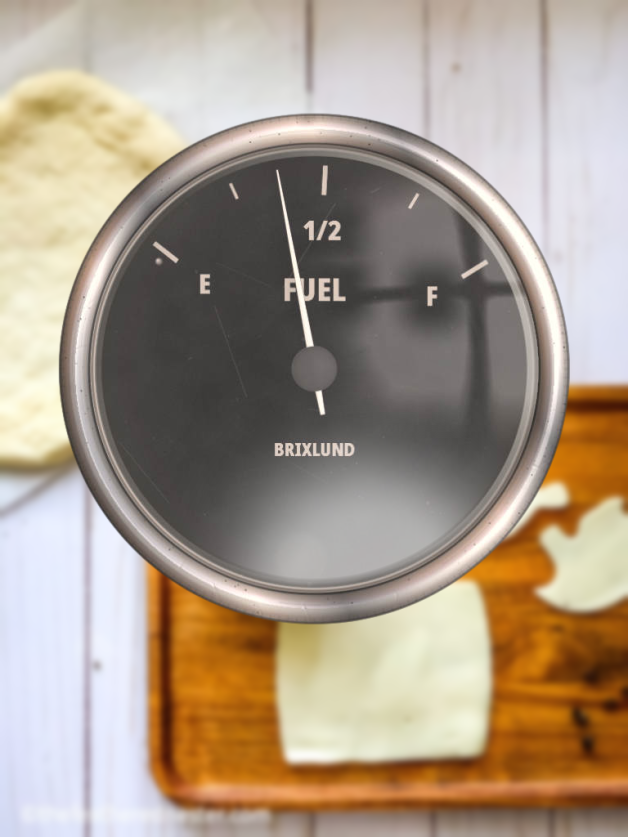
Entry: 0.375
